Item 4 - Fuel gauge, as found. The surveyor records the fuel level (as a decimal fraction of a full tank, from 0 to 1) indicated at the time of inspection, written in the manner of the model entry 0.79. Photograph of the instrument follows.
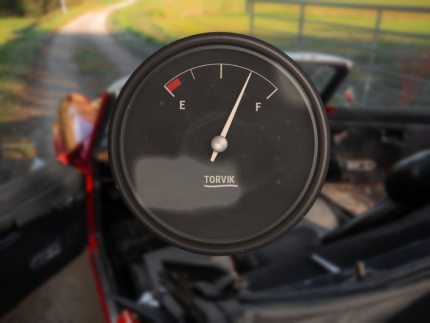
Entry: 0.75
